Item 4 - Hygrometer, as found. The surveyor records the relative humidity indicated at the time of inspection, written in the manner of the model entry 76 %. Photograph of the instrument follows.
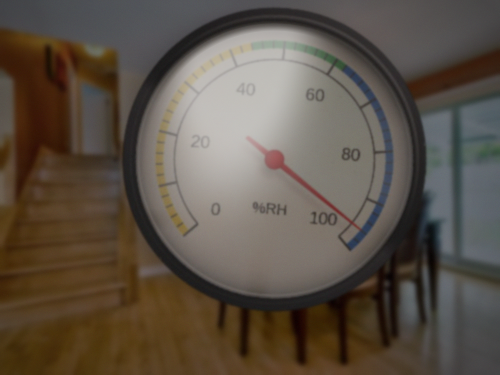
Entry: 96 %
